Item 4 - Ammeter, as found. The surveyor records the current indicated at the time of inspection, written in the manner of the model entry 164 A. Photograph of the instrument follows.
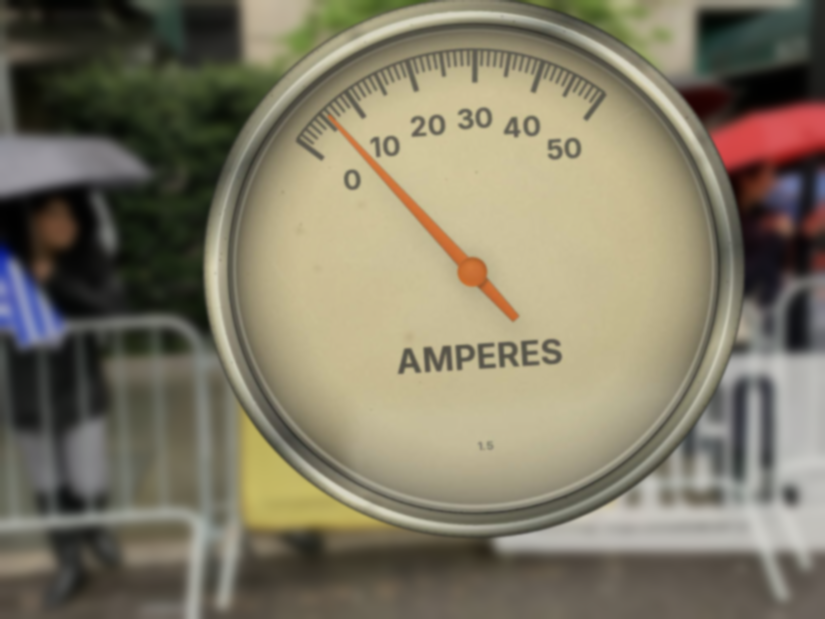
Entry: 6 A
